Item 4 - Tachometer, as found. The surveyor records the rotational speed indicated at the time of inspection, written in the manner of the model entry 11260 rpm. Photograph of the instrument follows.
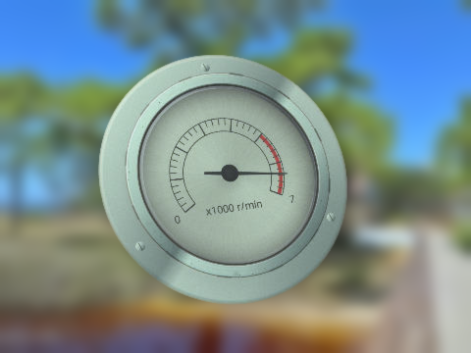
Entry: 6400 rpm
